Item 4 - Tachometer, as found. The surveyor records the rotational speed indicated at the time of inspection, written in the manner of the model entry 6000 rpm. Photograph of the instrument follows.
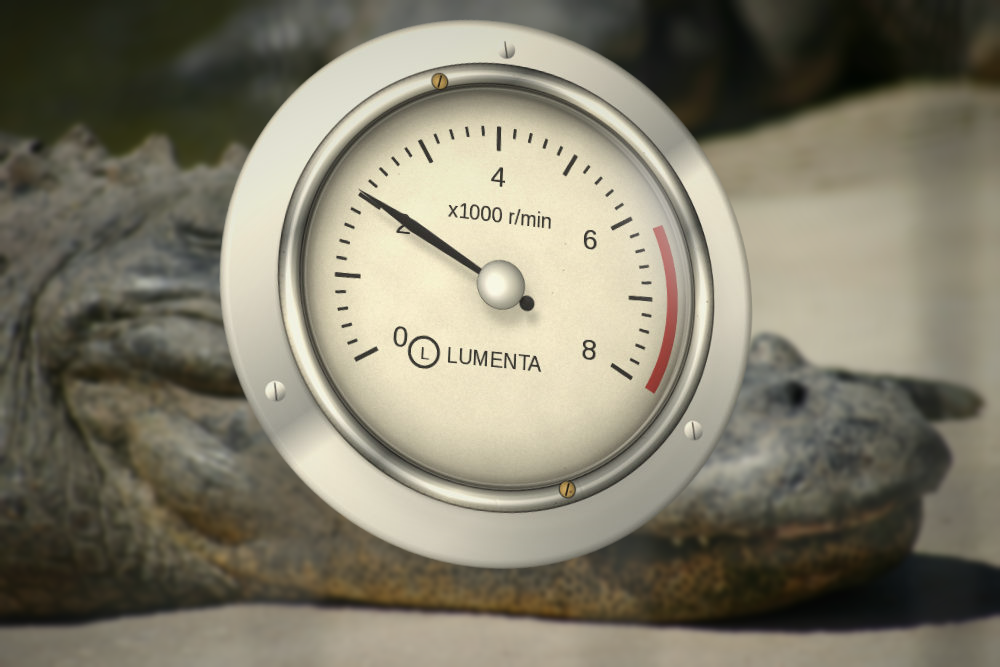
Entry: 2000 rpm
